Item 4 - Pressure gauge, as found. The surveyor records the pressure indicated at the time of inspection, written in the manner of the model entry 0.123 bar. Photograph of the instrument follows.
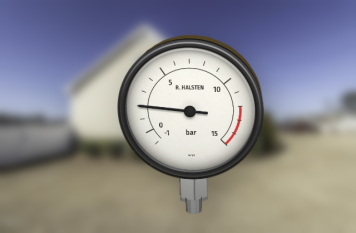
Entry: 2 bar
